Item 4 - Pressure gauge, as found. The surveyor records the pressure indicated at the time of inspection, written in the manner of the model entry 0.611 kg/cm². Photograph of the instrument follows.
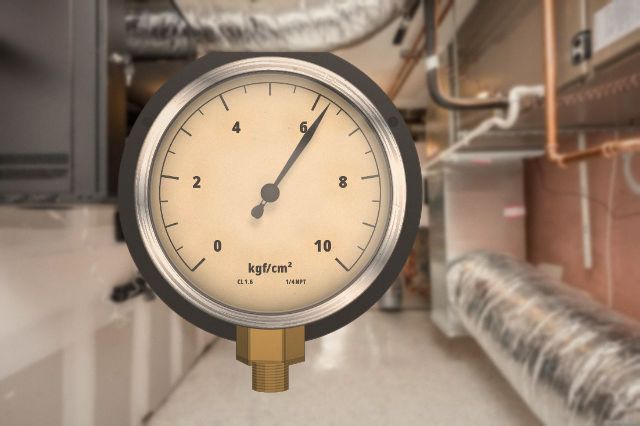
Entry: 6.25 kg/cm²
